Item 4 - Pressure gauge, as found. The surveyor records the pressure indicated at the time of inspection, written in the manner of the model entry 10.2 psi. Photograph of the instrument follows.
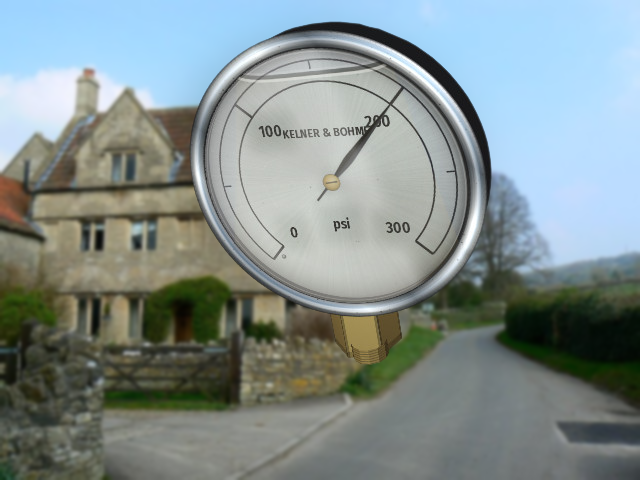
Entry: 200 psi
